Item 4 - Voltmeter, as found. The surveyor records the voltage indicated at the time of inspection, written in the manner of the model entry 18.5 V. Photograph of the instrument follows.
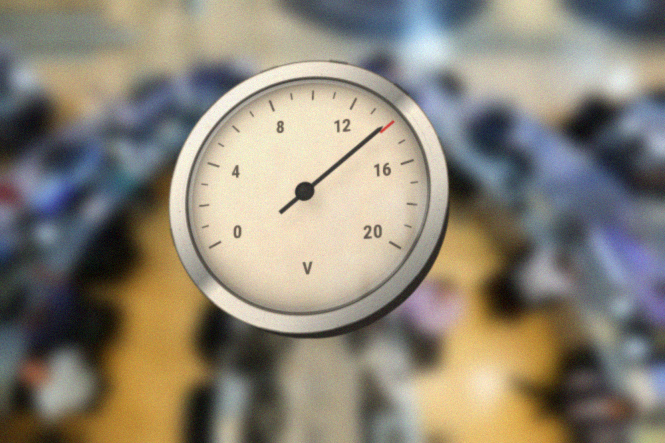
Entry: 14 V
